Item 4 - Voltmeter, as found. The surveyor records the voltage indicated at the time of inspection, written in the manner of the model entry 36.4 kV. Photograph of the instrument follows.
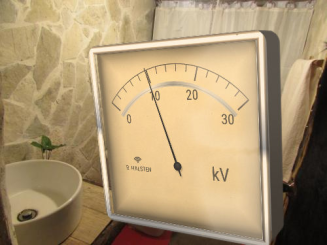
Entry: 10 kV
